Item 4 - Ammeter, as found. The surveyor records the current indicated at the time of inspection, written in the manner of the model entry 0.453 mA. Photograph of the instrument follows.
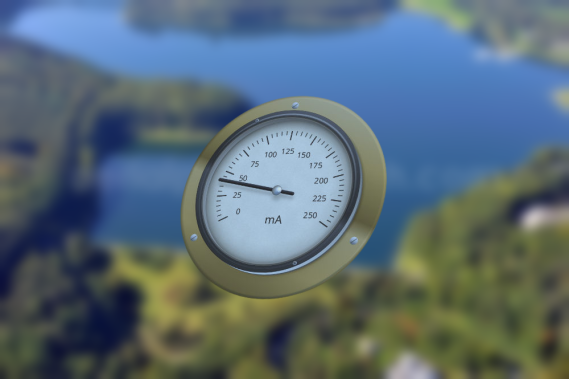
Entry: 40 mA
